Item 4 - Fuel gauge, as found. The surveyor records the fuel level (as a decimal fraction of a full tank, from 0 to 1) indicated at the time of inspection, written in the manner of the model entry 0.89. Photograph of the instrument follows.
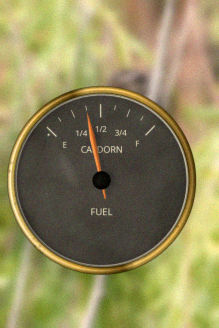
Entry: 0.375
